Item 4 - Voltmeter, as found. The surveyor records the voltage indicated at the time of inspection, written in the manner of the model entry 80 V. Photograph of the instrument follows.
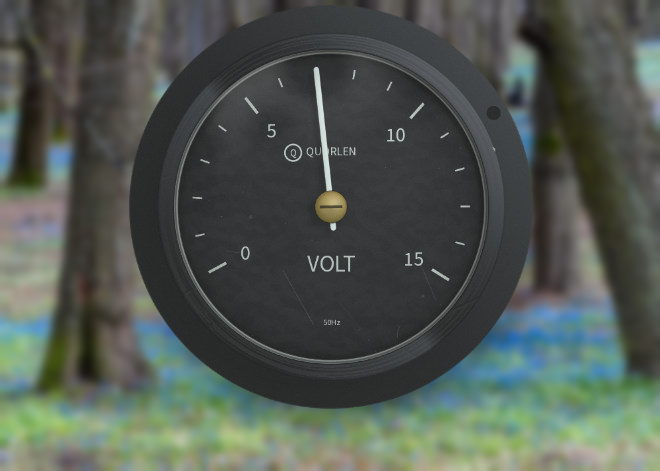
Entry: 7 V
